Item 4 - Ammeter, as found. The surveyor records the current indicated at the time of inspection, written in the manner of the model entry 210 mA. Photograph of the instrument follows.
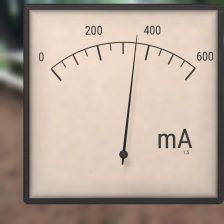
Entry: 350 mA
